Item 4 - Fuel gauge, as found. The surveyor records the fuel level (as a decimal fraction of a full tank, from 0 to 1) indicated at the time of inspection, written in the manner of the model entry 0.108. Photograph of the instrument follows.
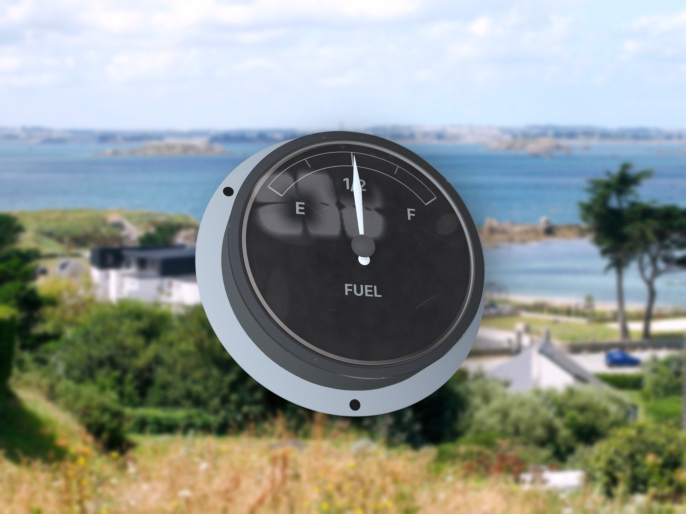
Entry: 0.5
